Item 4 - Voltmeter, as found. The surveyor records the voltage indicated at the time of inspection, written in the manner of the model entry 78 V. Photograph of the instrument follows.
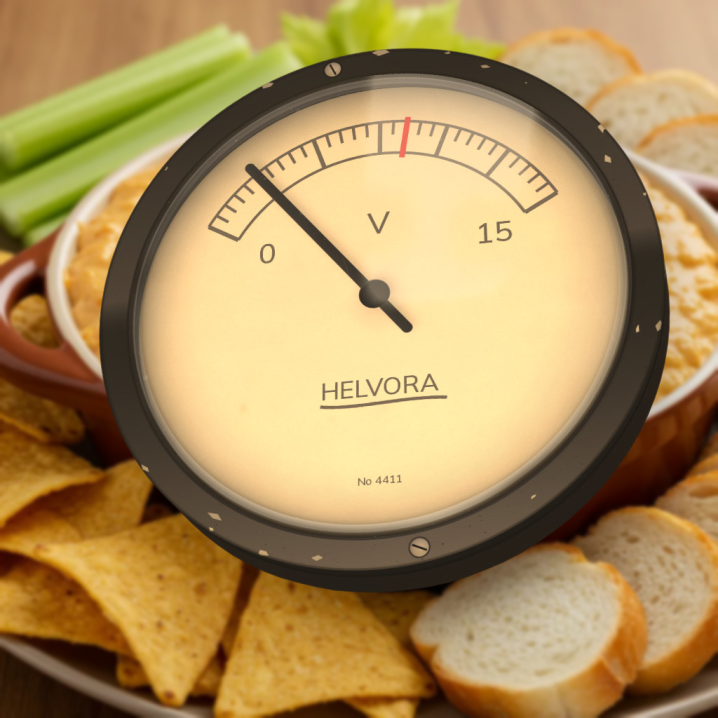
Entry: 2.5 V
